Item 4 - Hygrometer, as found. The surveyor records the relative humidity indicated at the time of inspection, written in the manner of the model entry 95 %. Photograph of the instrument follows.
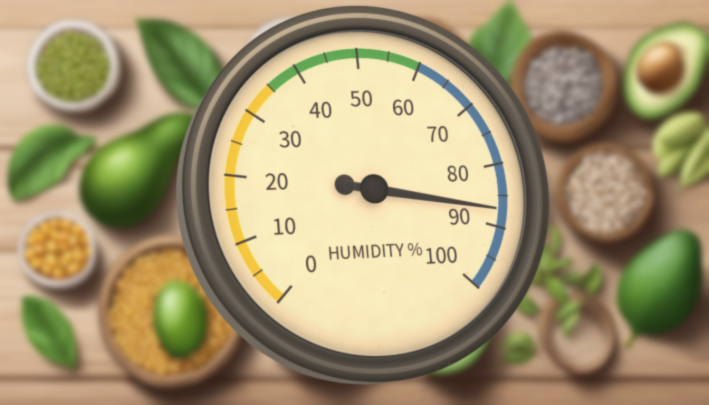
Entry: 87.5 %
